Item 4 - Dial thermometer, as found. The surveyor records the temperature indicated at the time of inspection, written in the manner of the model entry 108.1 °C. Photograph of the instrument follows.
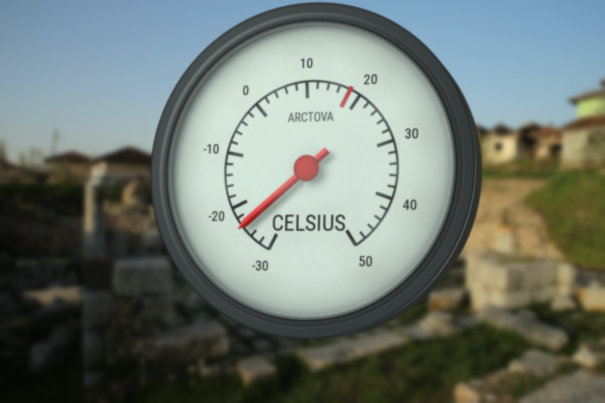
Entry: -24 °C
